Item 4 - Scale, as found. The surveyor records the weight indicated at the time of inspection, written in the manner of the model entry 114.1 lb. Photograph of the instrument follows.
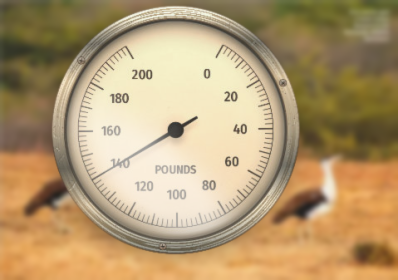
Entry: 140 lb
